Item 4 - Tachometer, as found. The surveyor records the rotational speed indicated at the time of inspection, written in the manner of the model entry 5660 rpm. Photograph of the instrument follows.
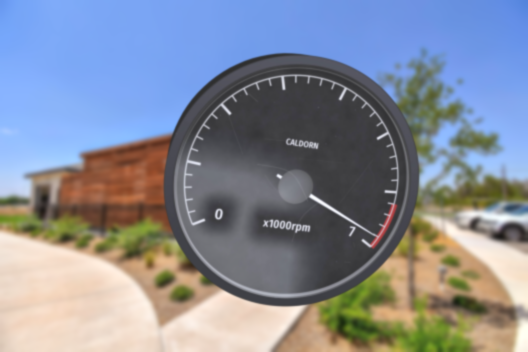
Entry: 6800 rpm
